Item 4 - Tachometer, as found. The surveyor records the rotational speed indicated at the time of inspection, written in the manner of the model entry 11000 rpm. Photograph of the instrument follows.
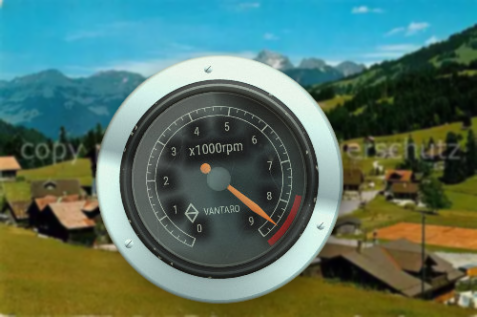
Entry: 8600 rpm
